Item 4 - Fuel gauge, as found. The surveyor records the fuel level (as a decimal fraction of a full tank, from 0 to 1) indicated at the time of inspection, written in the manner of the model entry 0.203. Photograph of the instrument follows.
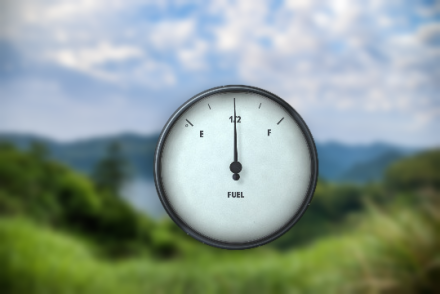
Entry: 0.5
